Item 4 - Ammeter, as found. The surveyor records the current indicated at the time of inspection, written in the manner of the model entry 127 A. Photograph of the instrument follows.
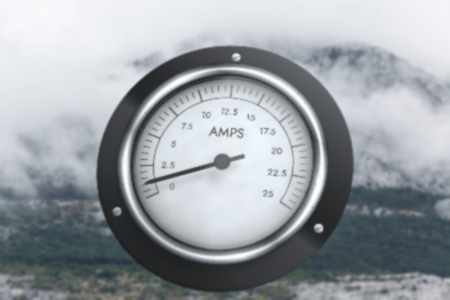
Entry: 1 A
